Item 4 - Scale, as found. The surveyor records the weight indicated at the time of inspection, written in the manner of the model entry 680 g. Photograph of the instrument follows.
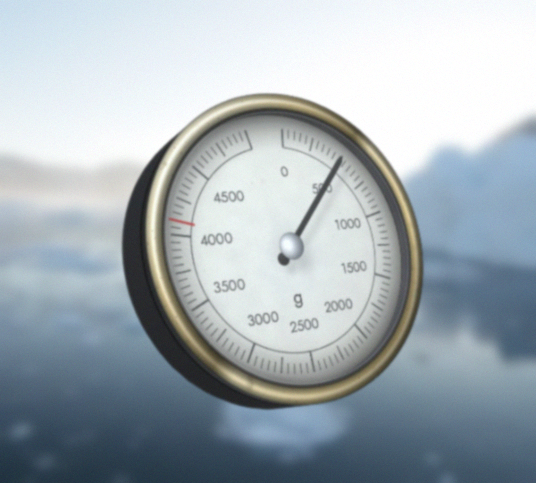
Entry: 500 g
